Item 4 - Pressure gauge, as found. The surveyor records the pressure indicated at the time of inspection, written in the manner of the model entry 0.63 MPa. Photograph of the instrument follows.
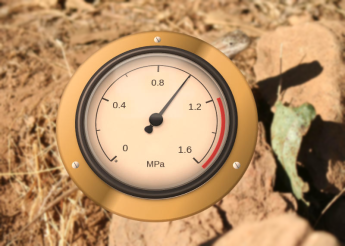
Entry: 1 MPa
